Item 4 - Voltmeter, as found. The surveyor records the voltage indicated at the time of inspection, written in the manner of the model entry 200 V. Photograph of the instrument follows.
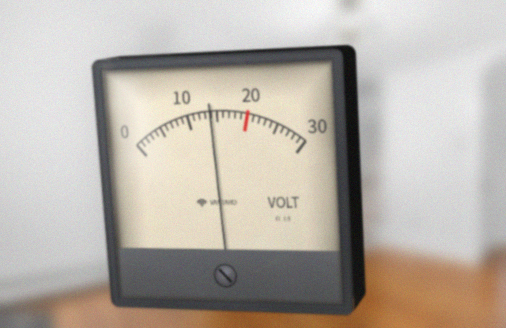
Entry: 14 V
